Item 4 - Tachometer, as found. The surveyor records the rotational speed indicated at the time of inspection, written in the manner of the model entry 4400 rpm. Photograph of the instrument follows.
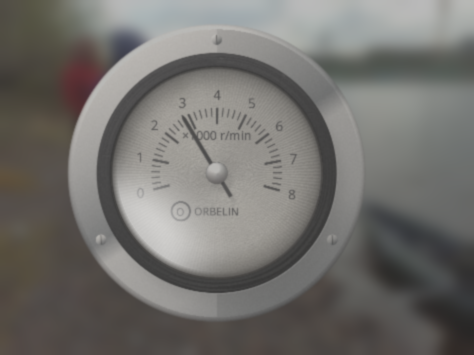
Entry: 2800 rpm
